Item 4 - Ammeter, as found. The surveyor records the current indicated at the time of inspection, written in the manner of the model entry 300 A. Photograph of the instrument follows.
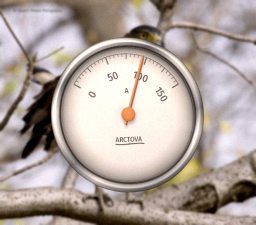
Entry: 95 A
